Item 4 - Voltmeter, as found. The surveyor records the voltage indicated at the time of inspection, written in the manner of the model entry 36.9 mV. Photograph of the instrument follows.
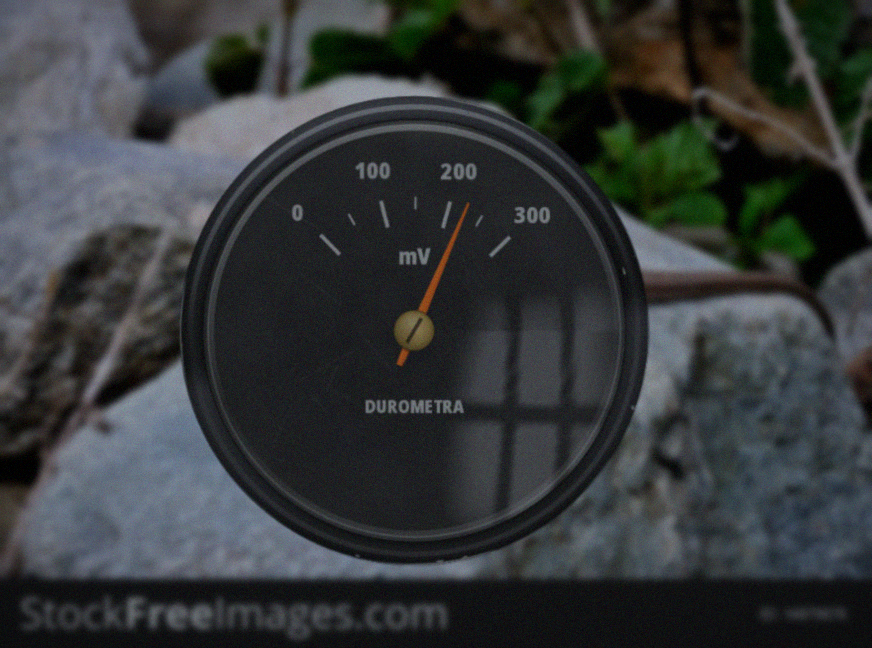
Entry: 225 mV
